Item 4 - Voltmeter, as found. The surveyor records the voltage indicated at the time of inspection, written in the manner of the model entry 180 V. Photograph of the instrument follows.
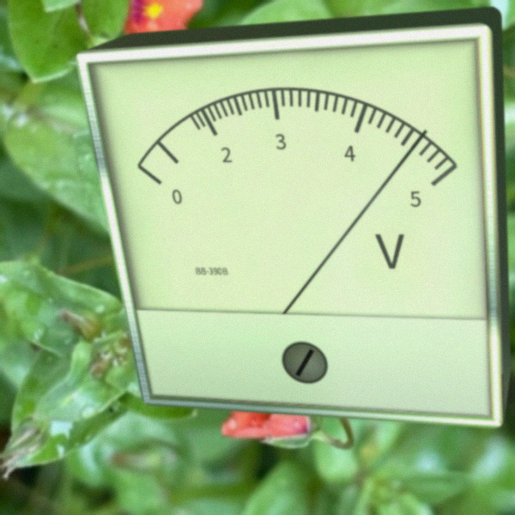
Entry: 4.6 V
